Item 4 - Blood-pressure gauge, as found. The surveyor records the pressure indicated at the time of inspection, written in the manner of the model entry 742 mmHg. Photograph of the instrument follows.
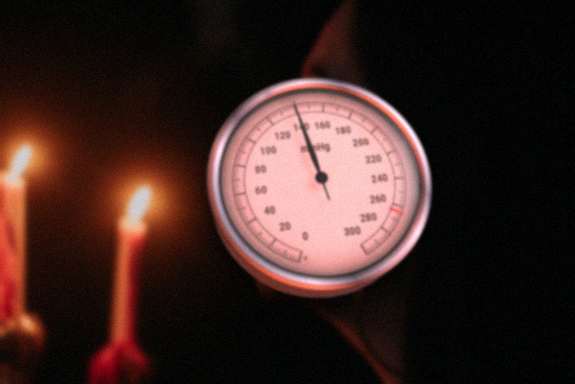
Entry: 140 mmHg
